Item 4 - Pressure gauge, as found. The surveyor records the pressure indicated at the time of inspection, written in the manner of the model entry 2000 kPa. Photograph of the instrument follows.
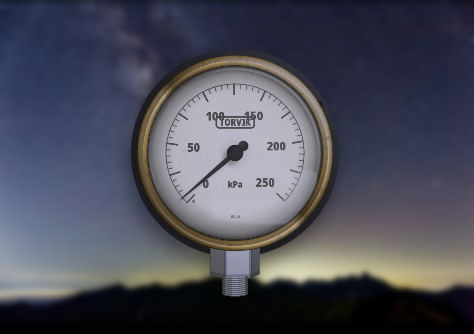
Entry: 5 kPa
